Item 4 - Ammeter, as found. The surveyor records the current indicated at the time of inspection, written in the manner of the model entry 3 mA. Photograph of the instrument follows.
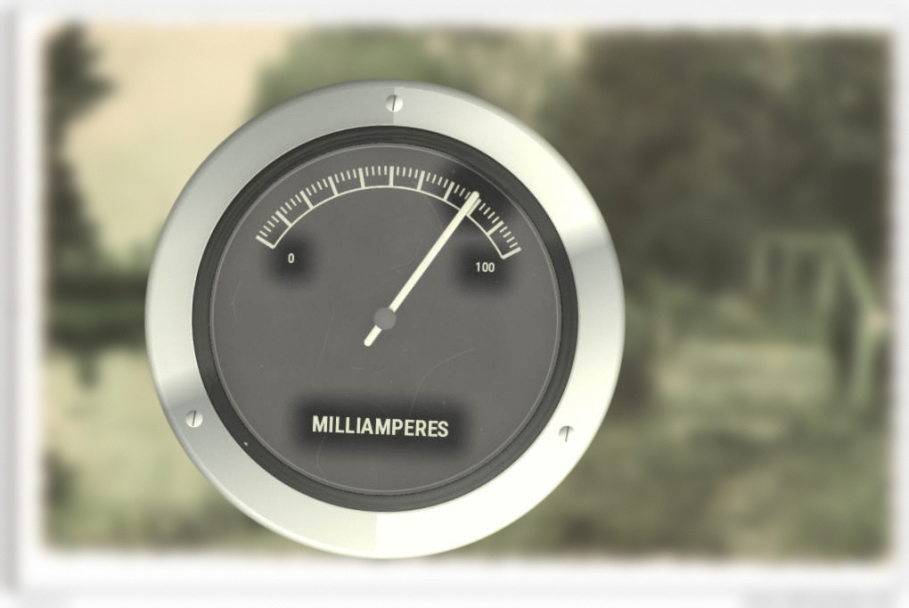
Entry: 78 mA
